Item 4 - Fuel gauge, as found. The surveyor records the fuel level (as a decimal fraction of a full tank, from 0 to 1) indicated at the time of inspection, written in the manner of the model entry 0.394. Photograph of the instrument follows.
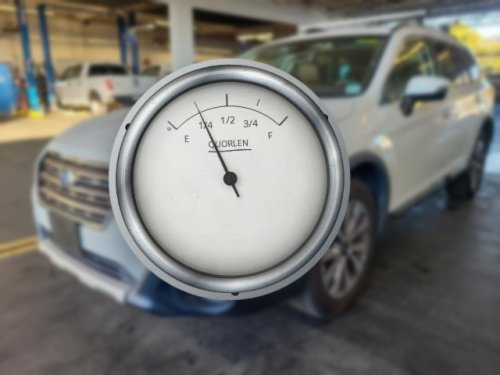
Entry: 0.25
